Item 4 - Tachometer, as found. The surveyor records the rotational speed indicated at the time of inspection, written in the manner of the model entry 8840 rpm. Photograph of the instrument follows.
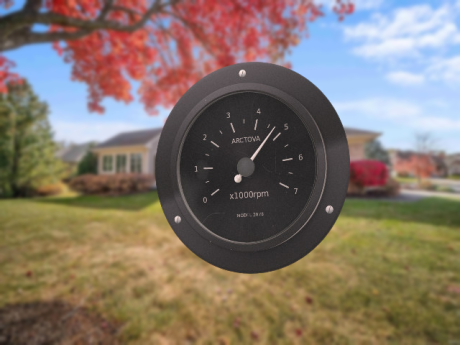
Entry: 4750 rpm
